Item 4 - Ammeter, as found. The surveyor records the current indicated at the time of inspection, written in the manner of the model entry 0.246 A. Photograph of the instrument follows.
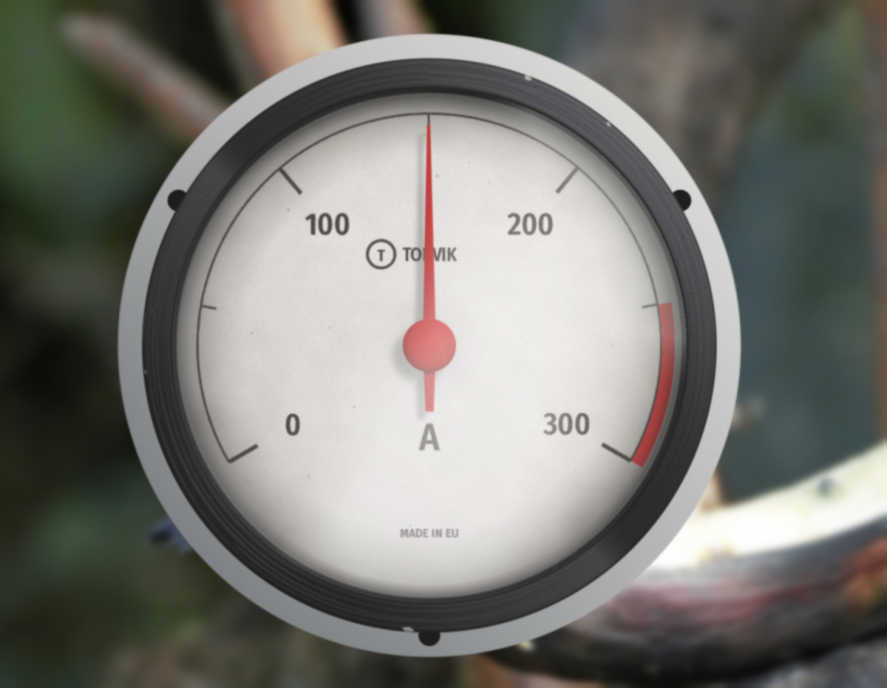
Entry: 150 A
